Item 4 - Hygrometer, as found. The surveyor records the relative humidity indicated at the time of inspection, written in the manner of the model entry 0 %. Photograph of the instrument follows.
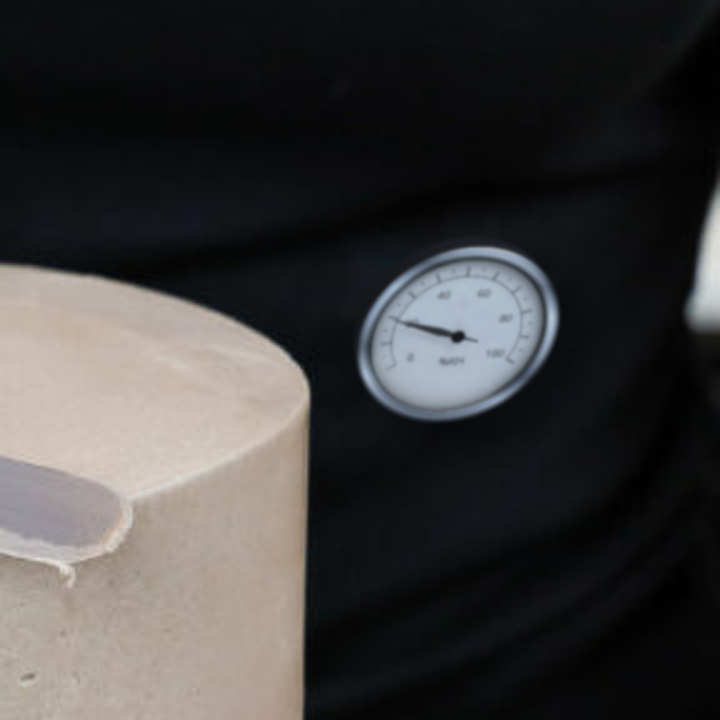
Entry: 20 %
